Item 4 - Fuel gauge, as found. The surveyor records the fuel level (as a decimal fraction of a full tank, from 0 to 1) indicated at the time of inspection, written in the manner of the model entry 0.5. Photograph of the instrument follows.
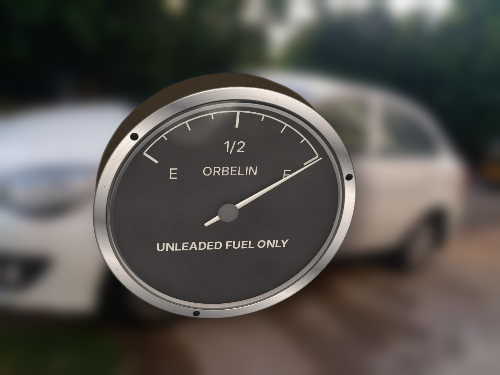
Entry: 1
